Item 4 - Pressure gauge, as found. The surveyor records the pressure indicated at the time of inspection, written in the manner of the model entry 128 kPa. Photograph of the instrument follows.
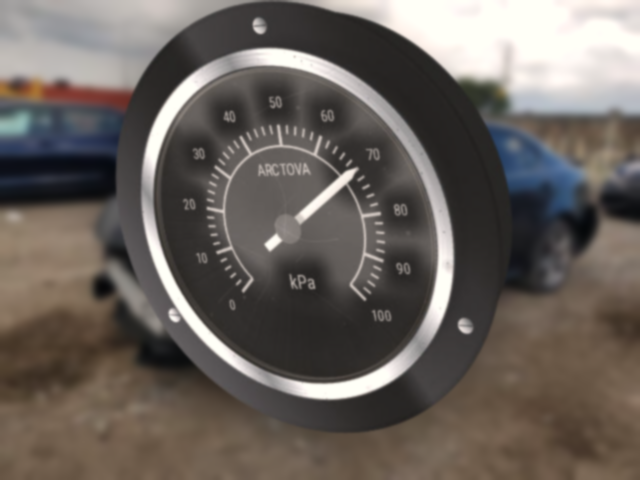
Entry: 70 kPa
